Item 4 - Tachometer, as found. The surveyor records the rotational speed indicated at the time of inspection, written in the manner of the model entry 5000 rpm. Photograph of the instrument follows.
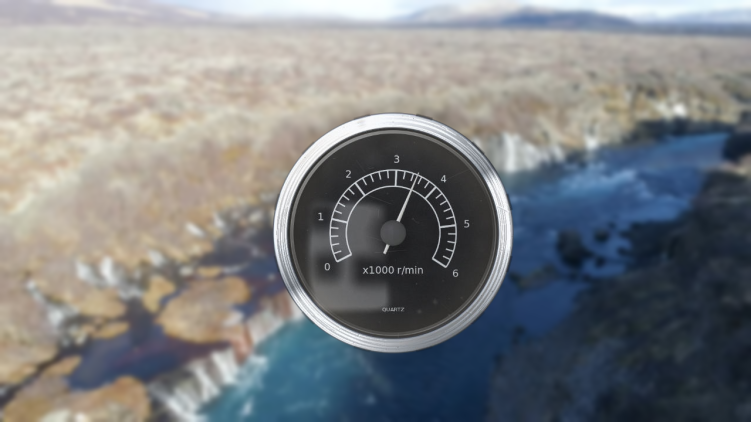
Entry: 3500 rpm
